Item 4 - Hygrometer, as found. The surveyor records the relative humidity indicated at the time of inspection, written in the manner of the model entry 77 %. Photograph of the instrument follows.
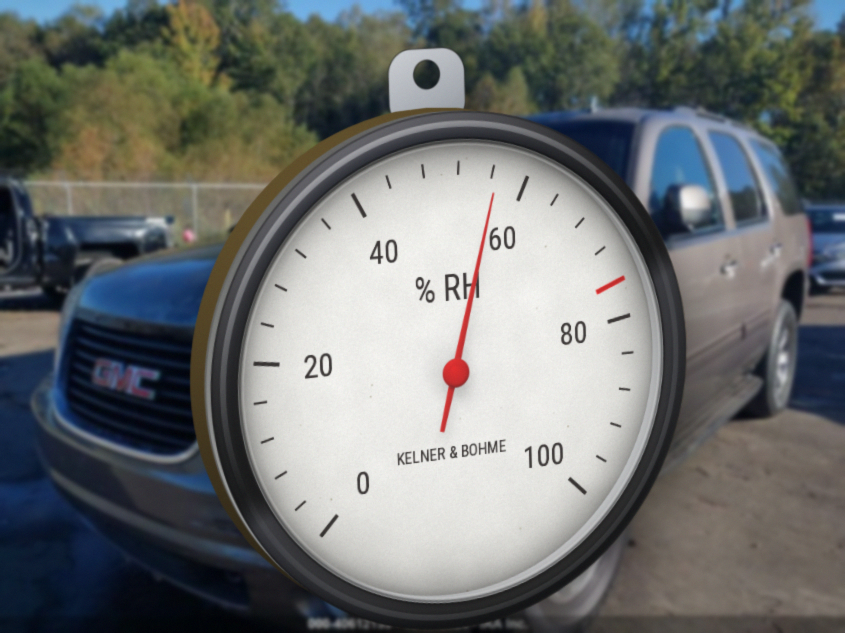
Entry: 56 %
